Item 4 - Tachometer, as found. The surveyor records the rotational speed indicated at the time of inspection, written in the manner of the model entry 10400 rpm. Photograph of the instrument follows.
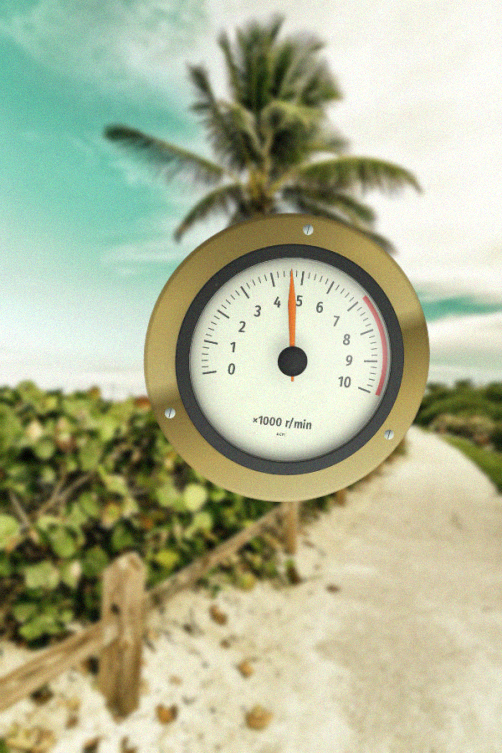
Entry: 4600 rpm
